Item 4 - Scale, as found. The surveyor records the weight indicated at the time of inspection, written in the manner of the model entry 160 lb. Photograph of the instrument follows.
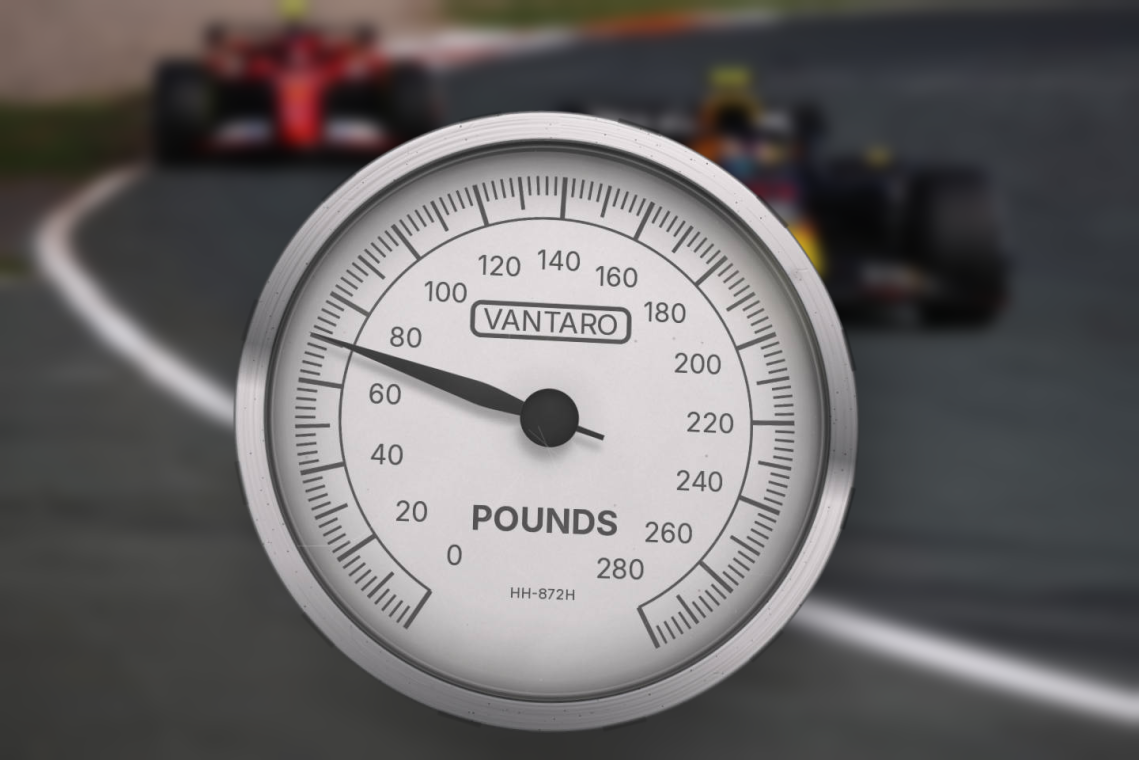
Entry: 70 lb
